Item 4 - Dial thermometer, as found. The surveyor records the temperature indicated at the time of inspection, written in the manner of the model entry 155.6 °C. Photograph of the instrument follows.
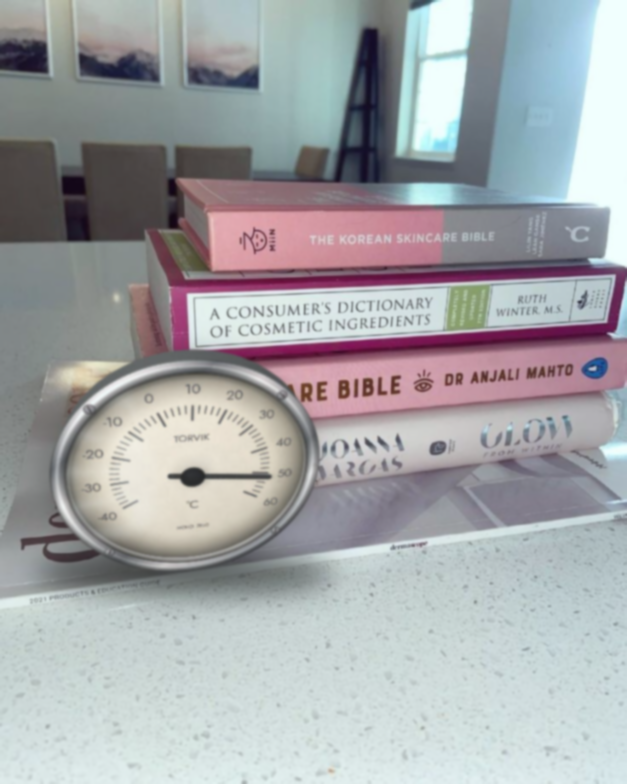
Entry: 50 °C
